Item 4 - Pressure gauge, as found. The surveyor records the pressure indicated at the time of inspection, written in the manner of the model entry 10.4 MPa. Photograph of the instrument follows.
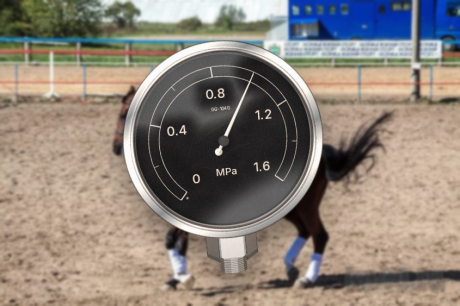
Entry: 1 MPa
